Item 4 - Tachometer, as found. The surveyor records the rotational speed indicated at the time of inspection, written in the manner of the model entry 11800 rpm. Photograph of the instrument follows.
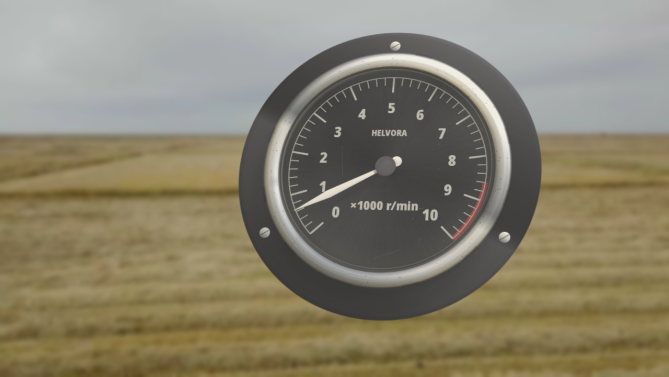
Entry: 600 rpm
